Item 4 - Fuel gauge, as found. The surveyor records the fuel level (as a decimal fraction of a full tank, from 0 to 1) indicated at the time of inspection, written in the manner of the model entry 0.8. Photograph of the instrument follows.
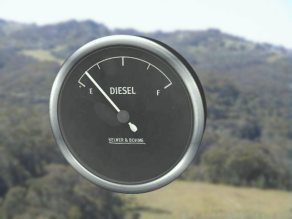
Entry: 0.125
